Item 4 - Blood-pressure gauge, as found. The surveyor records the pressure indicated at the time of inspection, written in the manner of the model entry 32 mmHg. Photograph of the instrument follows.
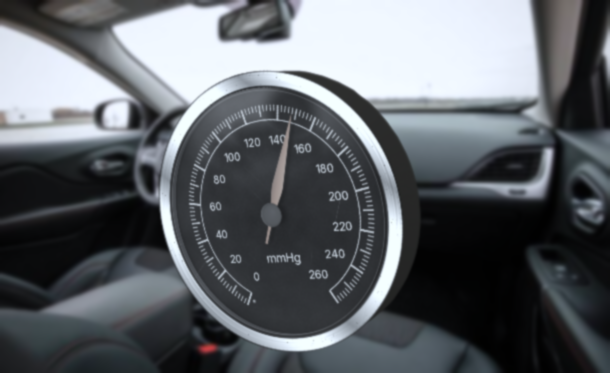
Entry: 150 mmHg
